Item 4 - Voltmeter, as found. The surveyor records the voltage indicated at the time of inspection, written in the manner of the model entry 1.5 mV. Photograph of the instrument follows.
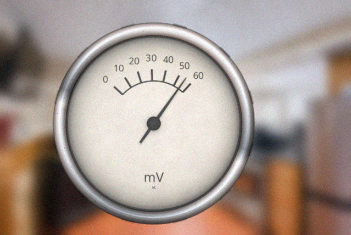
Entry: 55 mV
